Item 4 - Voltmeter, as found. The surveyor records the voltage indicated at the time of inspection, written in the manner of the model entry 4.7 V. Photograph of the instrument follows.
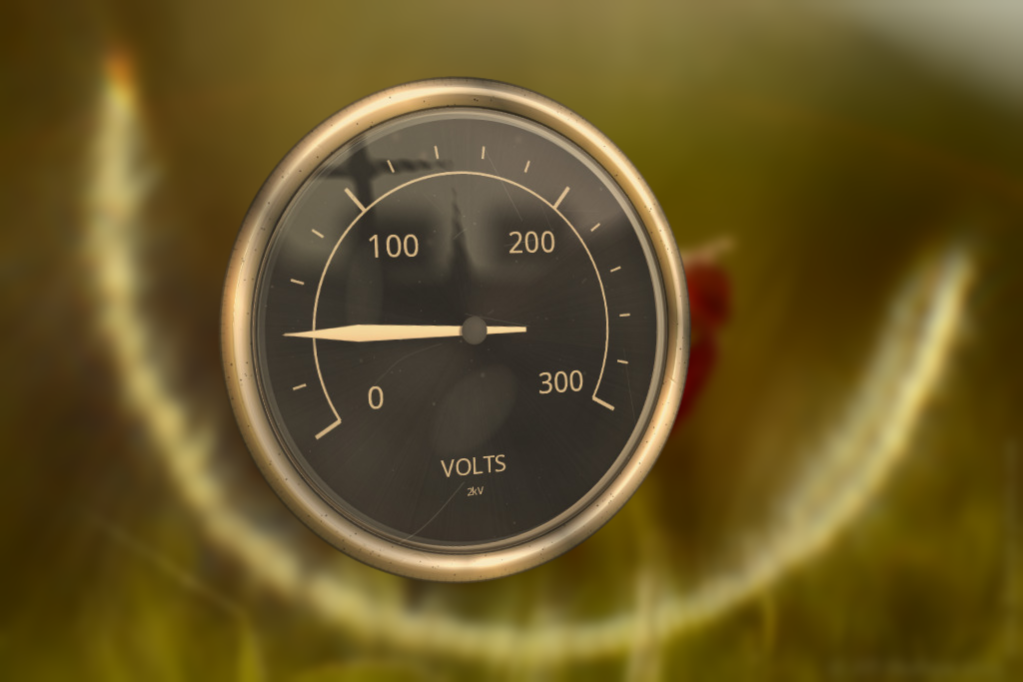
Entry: 40 V
